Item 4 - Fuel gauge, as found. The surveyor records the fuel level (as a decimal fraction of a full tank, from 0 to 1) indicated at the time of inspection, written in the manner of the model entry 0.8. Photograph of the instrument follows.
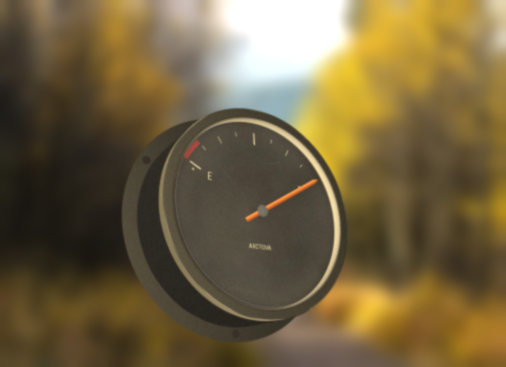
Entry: 1
